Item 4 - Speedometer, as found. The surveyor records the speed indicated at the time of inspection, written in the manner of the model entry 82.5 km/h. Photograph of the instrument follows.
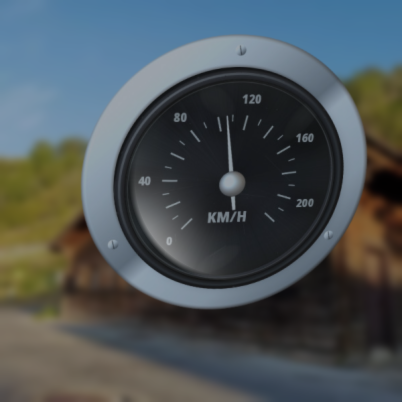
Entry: 105 km/h
